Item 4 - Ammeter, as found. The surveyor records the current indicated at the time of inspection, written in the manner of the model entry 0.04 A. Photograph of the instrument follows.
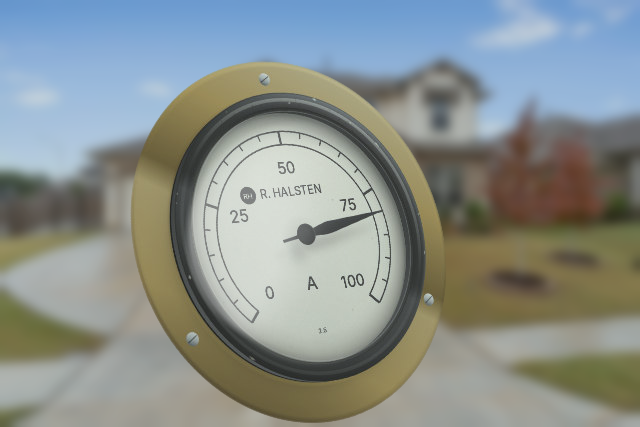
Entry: 80 A
